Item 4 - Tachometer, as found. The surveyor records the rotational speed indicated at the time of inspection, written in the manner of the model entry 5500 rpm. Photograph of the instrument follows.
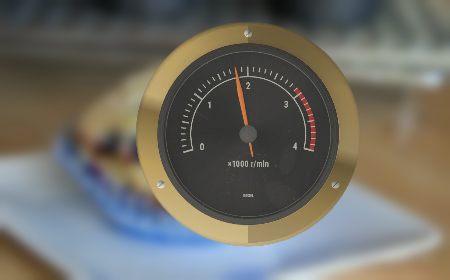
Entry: 1800 rpm
